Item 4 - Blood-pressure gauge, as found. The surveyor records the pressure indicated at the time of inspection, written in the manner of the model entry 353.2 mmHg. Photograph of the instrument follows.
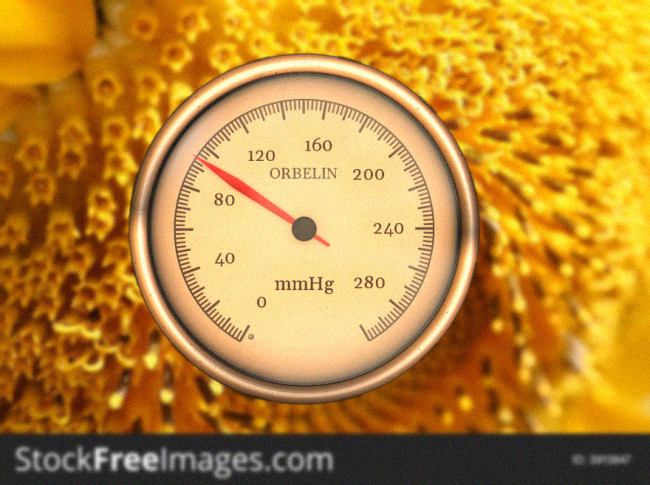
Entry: 94 mmHg
